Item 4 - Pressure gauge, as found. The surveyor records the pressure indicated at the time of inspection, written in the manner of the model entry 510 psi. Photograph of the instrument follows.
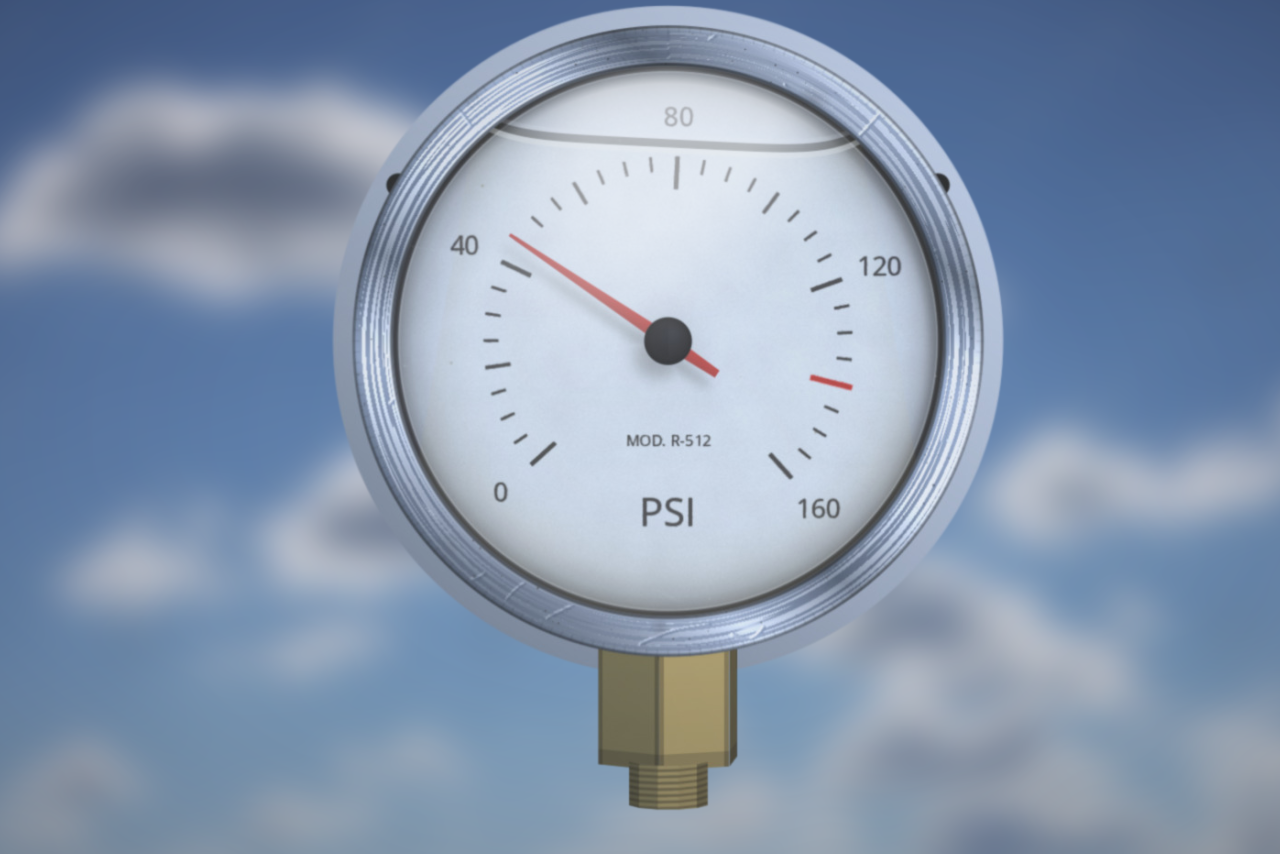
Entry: 45 psi
